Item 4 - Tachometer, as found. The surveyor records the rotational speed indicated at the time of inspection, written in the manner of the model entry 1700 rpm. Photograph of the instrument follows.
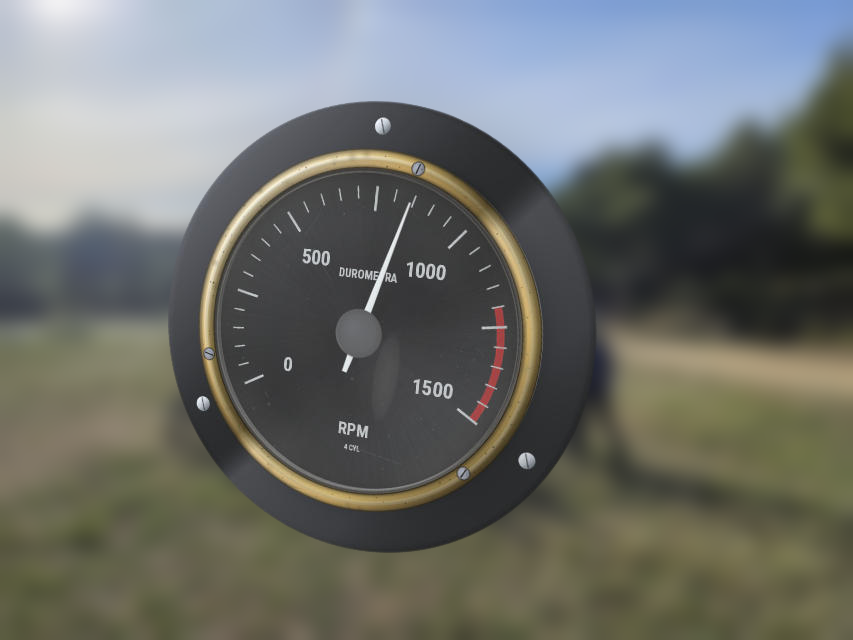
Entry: 850 rpm
